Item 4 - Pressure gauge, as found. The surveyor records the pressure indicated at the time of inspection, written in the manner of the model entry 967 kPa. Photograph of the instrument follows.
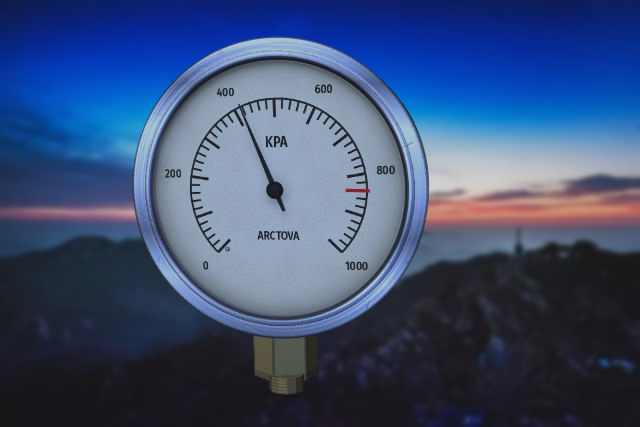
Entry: 420 kPa
